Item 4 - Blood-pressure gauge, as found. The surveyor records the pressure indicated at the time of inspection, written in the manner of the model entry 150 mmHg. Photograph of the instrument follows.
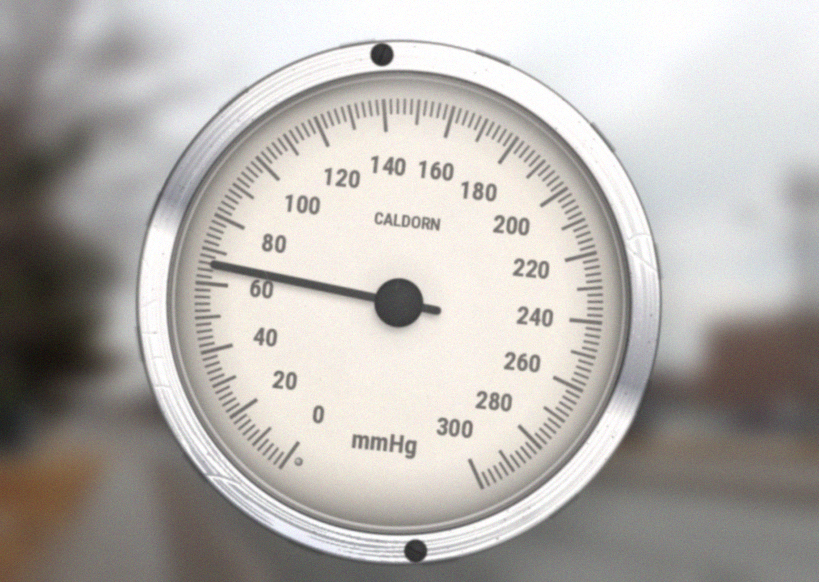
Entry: 66 mmHg
